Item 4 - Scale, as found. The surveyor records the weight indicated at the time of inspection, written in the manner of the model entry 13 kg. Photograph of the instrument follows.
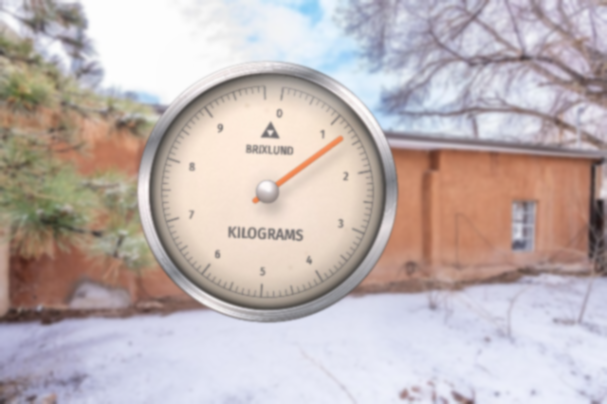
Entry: 1.3 kg
